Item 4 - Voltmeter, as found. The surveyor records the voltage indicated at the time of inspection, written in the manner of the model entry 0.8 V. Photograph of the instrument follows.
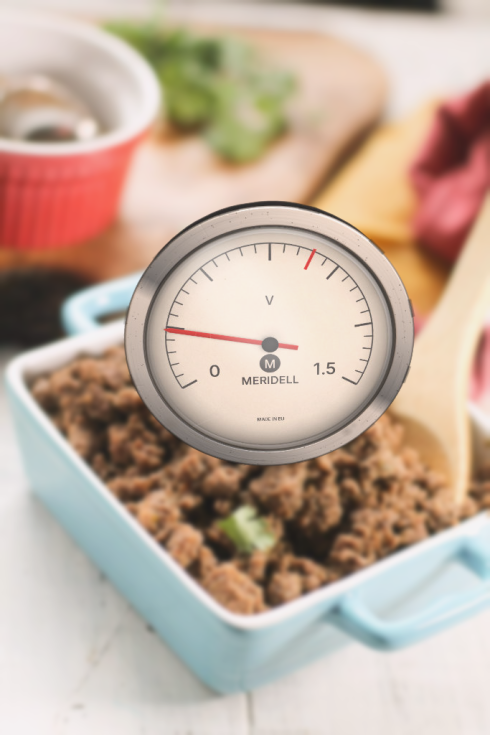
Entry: 0.25 V
